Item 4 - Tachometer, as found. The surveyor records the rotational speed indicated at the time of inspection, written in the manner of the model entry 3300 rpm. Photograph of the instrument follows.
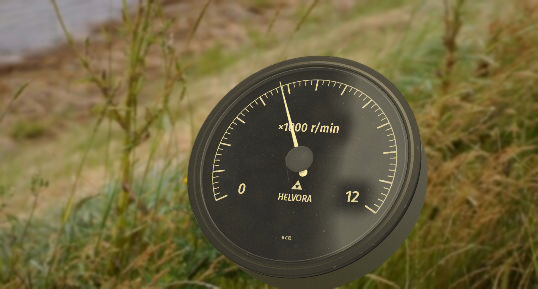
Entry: 4800 rpm
